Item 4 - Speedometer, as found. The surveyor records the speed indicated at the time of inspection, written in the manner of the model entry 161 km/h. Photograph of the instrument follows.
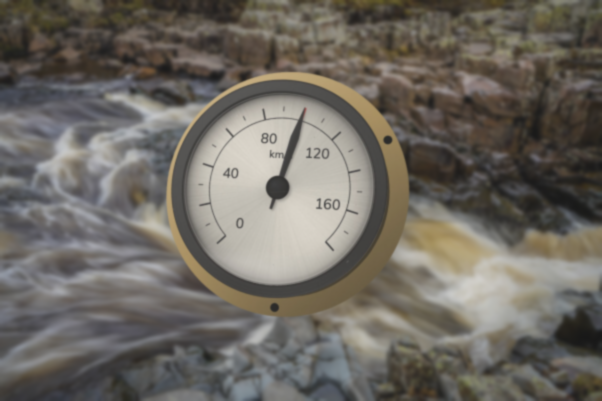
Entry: 100 km/h
